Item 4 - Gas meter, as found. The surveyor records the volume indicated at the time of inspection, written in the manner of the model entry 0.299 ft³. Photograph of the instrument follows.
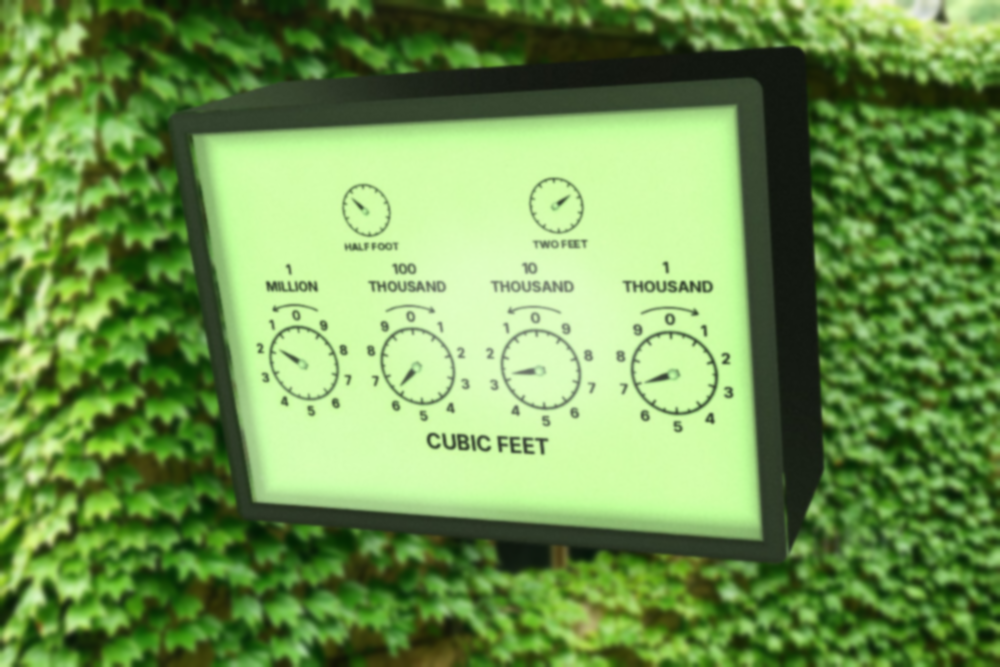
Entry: 162700 ft³
